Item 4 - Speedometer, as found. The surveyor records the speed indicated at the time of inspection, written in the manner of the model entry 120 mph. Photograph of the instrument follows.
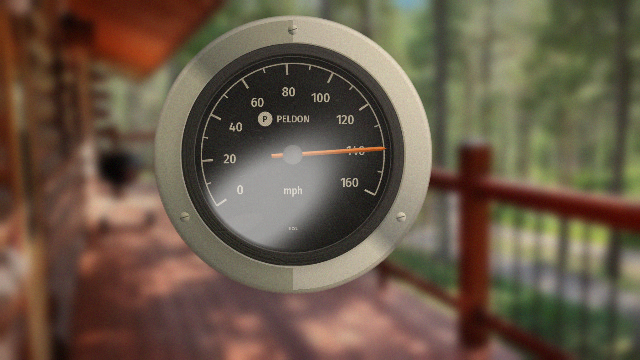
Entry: 140 mph
